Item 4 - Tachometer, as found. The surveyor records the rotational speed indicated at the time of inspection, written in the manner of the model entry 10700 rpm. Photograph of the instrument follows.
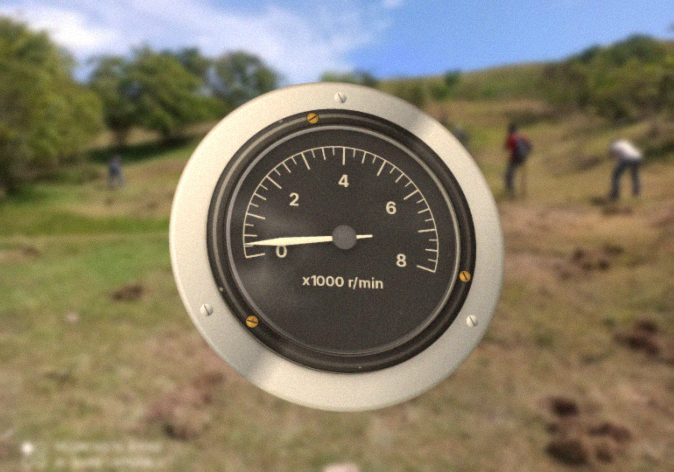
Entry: 250 rpm
